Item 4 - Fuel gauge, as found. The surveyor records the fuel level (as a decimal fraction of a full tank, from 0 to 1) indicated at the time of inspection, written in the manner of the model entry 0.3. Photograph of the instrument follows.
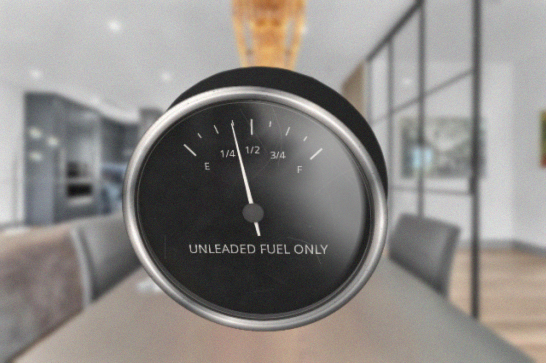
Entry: 0.375
